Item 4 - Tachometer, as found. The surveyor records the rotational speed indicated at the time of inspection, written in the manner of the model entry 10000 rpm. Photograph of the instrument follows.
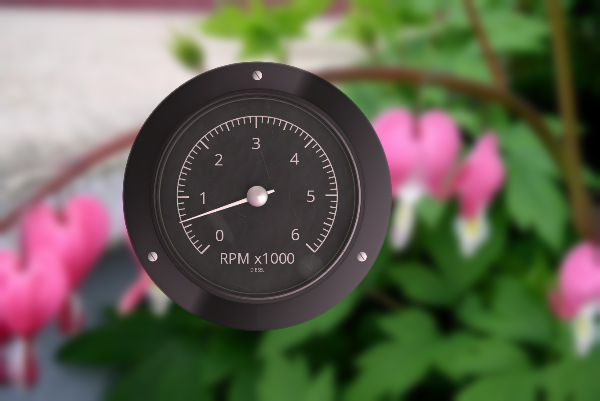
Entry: 600 rpm
